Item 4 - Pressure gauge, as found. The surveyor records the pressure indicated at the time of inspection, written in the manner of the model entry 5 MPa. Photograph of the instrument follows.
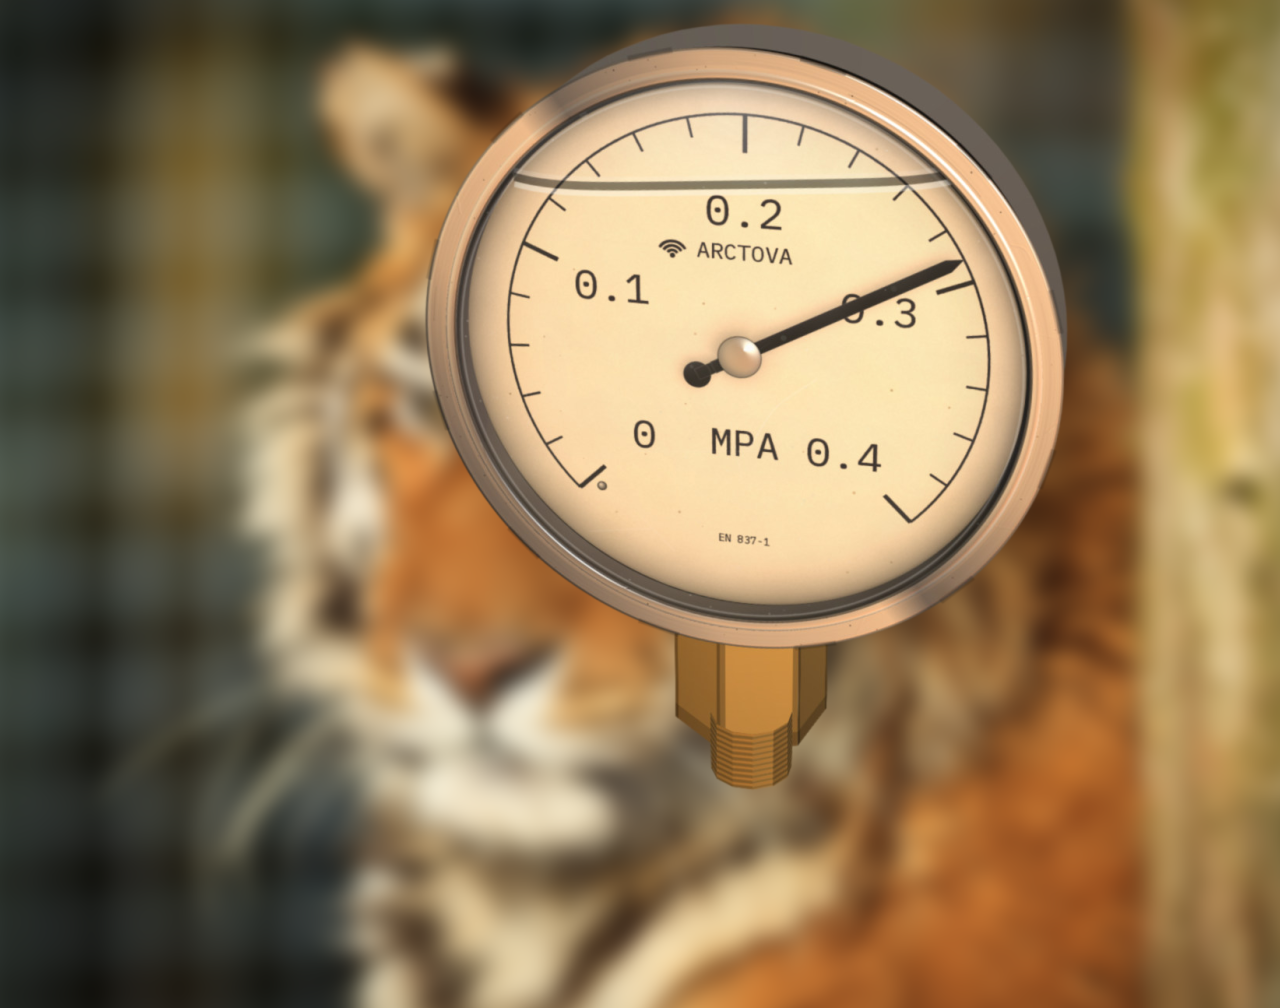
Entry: 0.29 MPa
